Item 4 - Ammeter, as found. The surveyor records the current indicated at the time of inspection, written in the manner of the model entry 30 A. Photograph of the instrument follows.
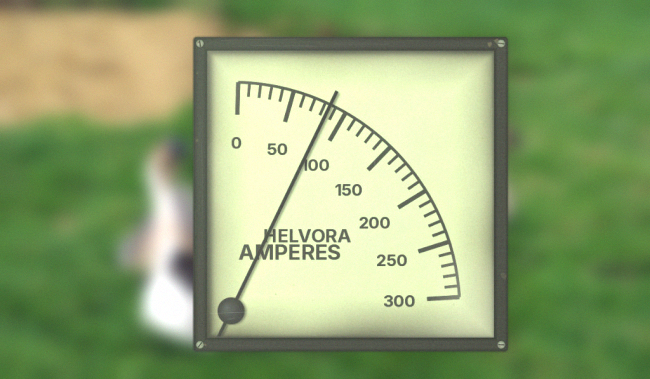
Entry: 85 A
